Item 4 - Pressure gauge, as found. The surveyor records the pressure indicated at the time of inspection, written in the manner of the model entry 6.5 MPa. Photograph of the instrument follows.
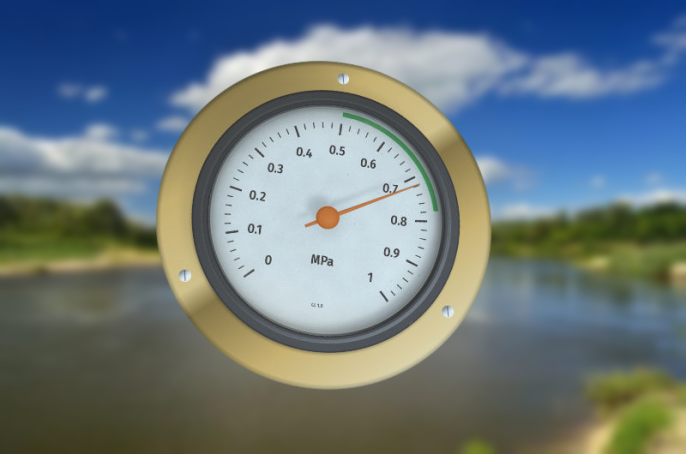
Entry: 0.72 MPa
